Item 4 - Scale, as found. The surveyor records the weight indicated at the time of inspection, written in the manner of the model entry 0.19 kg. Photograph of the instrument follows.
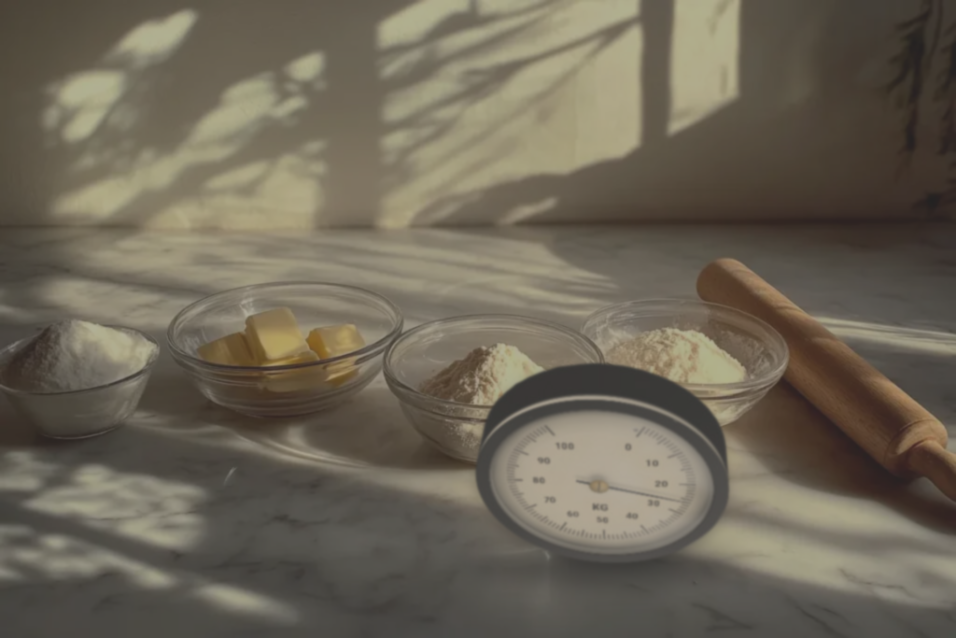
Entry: 25 kg
